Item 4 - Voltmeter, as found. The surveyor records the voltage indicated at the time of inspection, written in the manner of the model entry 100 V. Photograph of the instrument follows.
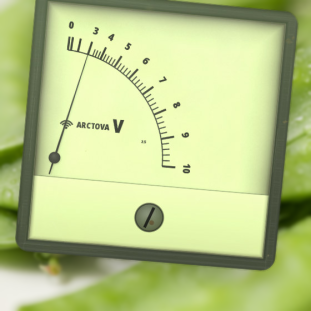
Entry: 3 V
